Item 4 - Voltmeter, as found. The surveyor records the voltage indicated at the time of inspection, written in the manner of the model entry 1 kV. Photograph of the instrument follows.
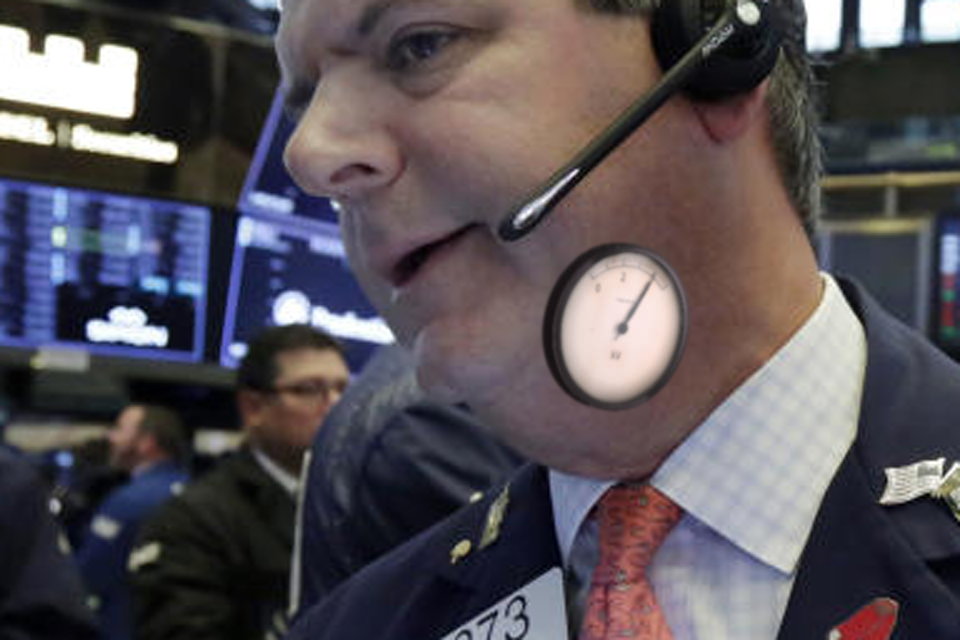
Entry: 4 kV
